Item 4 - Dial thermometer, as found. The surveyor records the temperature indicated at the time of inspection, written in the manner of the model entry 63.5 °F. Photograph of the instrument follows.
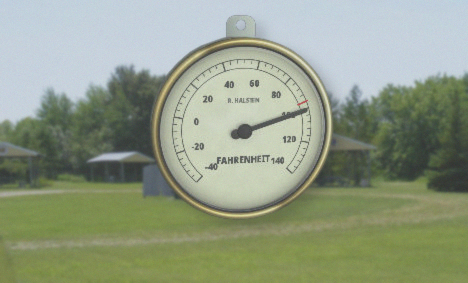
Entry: 100 °F
